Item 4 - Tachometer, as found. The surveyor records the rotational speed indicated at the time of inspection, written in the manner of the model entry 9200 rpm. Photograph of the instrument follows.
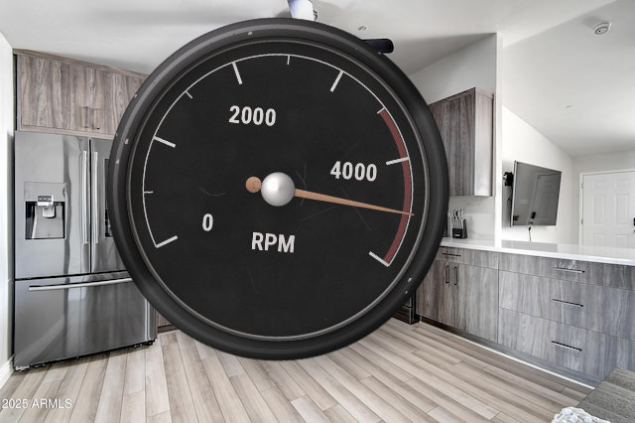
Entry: 4500 rpm
